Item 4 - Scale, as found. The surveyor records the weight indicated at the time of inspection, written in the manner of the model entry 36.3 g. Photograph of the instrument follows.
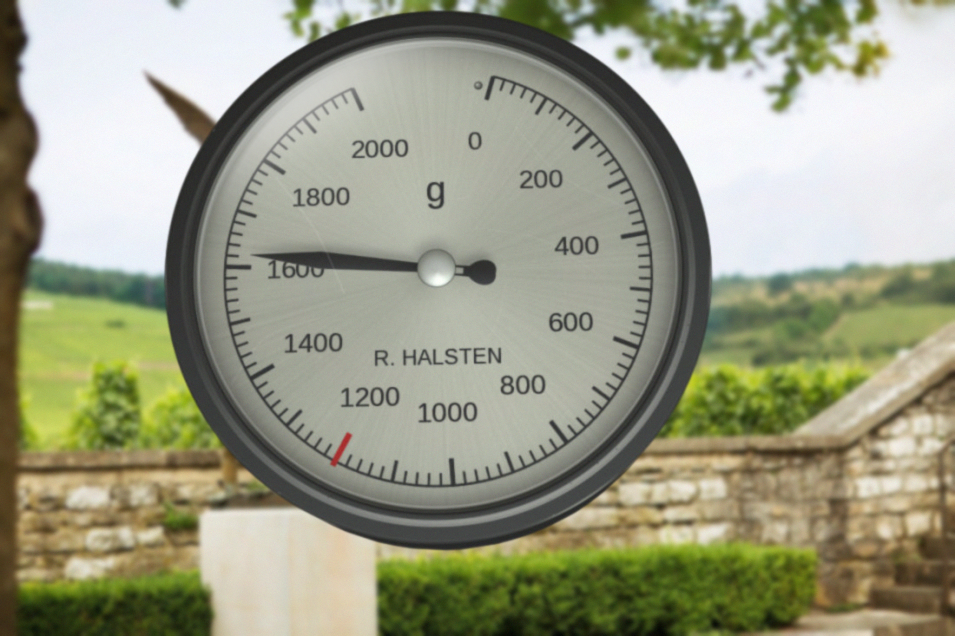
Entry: 1620 g
